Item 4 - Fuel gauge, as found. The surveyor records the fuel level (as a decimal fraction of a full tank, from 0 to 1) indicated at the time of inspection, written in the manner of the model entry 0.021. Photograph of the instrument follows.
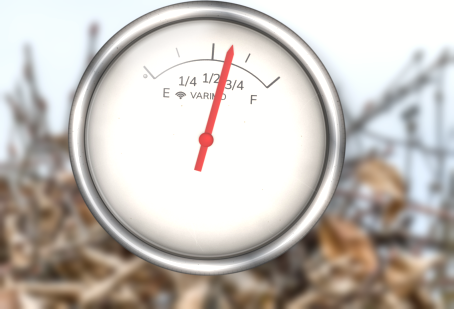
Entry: 0.625
